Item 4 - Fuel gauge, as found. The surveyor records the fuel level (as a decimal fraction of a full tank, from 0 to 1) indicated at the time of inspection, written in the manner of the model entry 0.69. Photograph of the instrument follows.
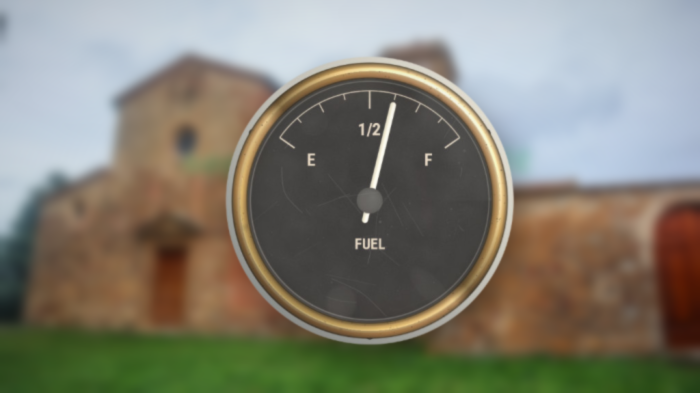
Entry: 0.625
